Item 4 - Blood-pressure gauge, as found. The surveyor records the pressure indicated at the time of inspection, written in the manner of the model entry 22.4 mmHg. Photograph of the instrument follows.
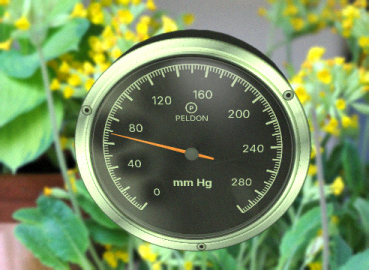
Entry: 70 mmHg
